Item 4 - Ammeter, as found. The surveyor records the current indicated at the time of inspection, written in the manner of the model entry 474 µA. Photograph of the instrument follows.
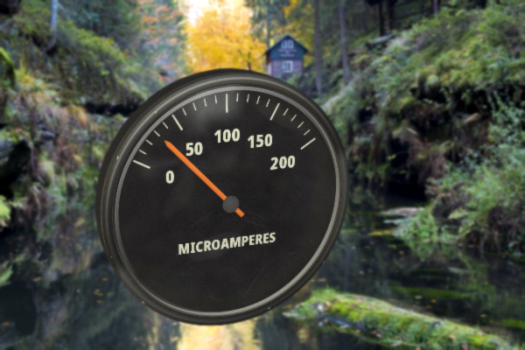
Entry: 30 µA
